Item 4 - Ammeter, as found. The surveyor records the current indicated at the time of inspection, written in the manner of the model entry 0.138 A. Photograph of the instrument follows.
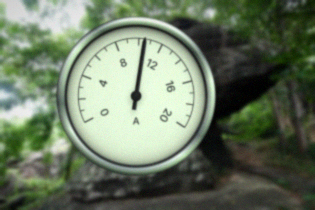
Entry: 10.5 A
